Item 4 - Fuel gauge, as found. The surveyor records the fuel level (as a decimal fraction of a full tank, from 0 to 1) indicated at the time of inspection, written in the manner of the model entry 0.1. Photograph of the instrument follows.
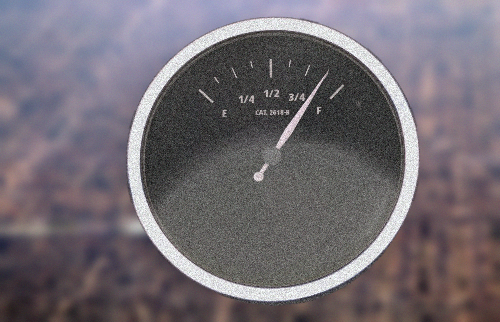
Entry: 0.875
